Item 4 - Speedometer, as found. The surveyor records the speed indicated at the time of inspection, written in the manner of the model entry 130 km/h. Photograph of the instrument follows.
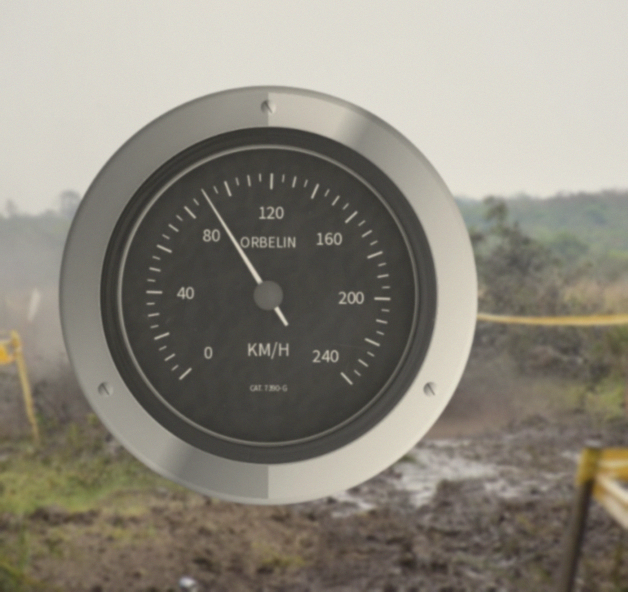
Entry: 90 km/h
